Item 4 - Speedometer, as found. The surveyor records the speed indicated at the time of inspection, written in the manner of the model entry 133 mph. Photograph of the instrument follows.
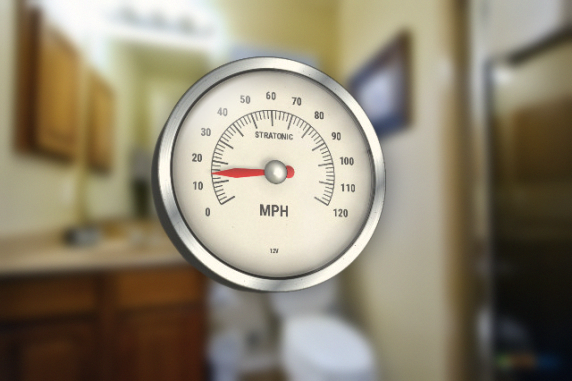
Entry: 14 mph
